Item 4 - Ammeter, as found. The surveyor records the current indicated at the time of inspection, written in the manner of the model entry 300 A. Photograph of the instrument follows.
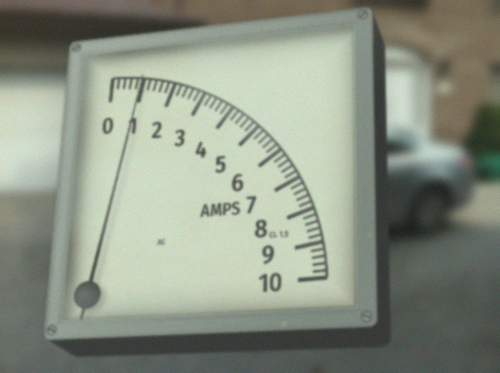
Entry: 1 A
